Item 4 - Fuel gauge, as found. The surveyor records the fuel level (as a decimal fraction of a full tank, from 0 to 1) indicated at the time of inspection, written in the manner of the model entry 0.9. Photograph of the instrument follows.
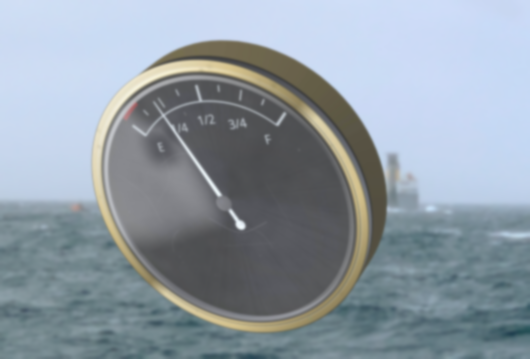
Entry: 0.25
